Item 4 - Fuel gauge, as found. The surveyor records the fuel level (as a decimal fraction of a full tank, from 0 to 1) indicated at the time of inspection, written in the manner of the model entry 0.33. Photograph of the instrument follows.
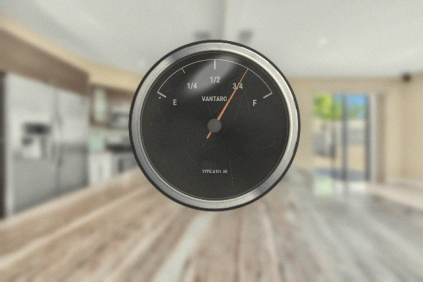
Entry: 0.75
